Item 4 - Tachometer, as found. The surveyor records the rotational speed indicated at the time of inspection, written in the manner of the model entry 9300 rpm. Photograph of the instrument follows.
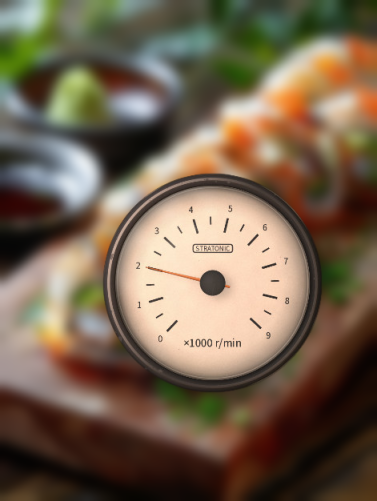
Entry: 2000 rpm
